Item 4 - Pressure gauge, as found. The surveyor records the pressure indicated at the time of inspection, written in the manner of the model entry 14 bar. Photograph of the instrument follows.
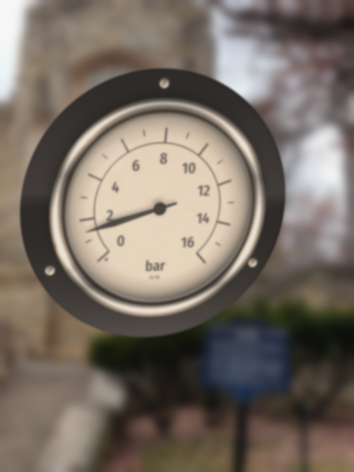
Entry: 1.5 bar
